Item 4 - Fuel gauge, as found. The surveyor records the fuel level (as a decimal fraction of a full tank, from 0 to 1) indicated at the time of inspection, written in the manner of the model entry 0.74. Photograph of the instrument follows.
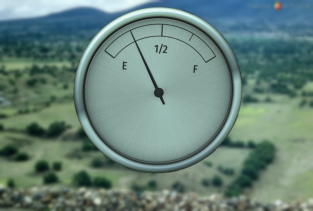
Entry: 0.25
